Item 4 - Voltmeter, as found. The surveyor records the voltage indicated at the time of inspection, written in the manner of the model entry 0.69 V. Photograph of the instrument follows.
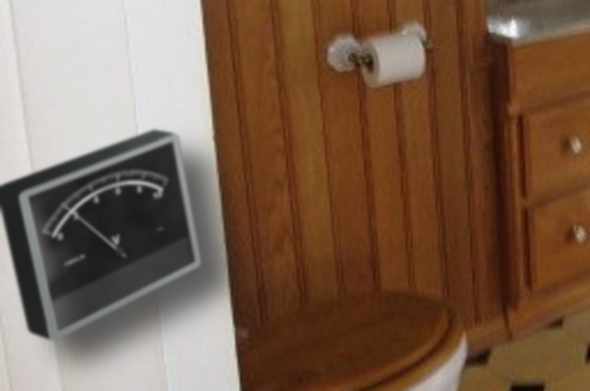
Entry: 2 V
